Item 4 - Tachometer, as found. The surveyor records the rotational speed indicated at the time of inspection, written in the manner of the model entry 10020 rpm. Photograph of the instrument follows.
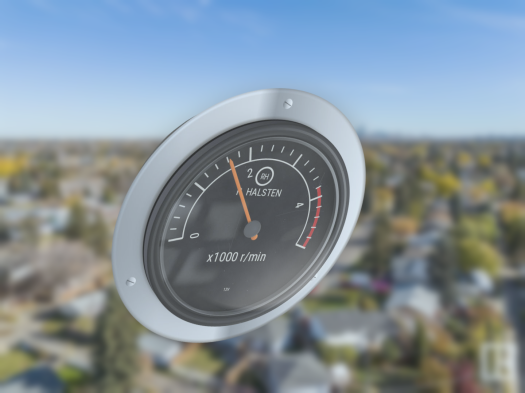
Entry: 1600 rpm
